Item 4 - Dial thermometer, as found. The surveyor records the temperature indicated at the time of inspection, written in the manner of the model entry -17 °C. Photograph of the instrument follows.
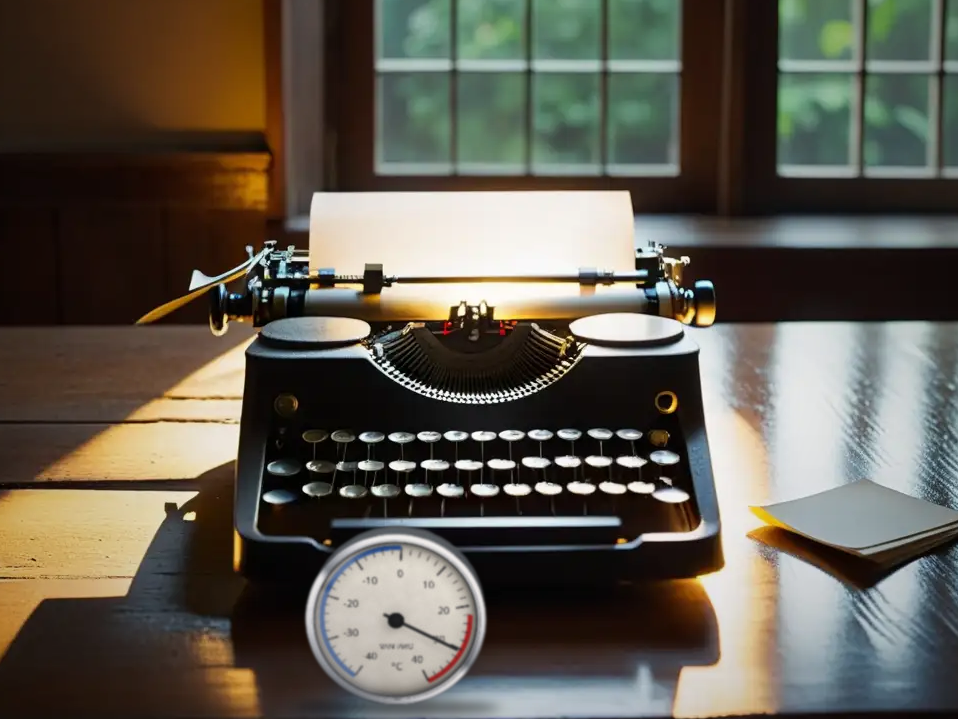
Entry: 30 °C
